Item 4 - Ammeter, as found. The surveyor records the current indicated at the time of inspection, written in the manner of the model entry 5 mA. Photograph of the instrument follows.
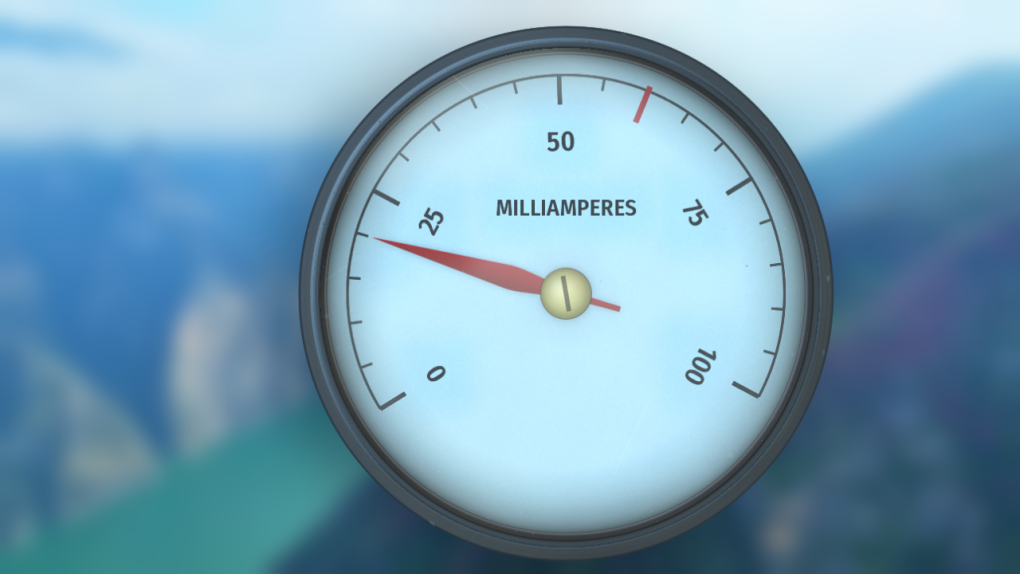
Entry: 20 mA
